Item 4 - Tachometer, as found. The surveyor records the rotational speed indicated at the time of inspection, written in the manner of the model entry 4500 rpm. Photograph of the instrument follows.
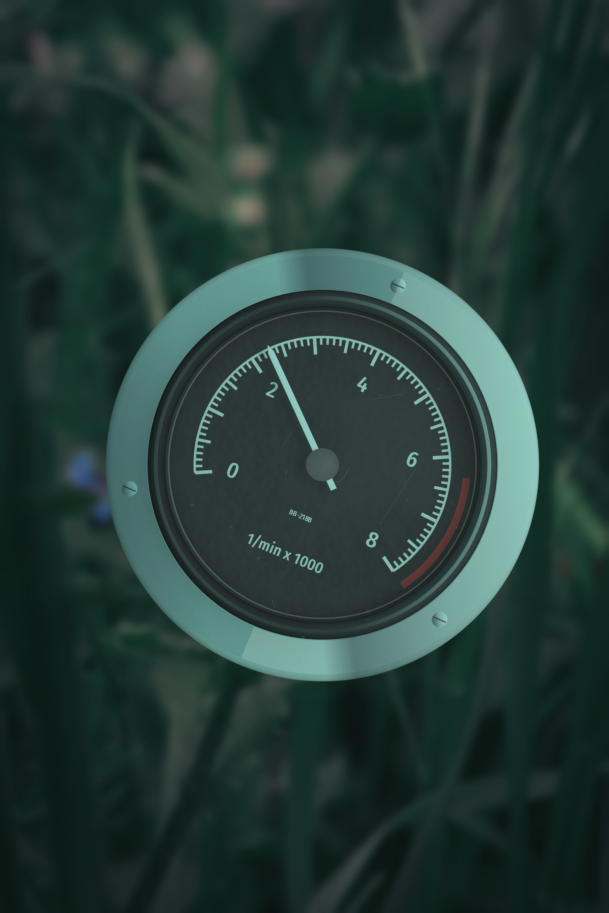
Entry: 2300 rpm
